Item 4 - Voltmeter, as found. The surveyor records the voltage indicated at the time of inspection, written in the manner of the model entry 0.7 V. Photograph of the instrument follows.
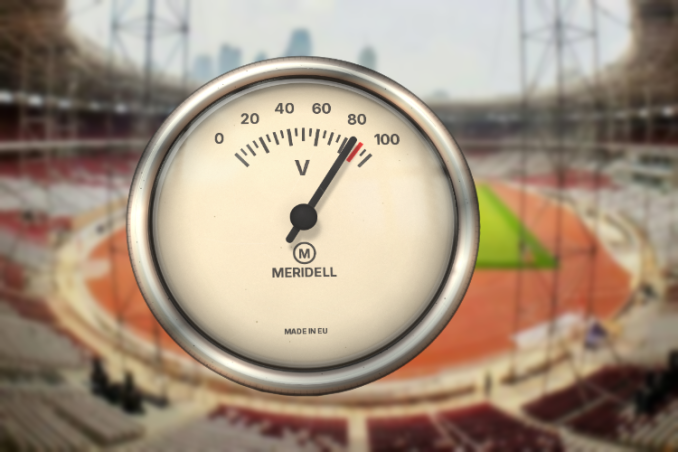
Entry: 85 V
